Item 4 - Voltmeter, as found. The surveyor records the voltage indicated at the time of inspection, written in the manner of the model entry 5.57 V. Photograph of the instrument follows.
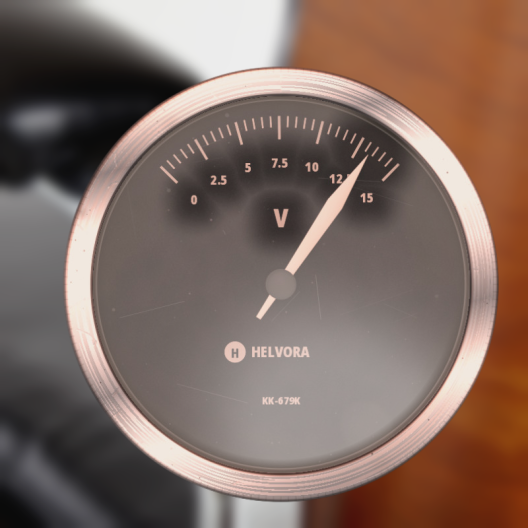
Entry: 13.25 V
